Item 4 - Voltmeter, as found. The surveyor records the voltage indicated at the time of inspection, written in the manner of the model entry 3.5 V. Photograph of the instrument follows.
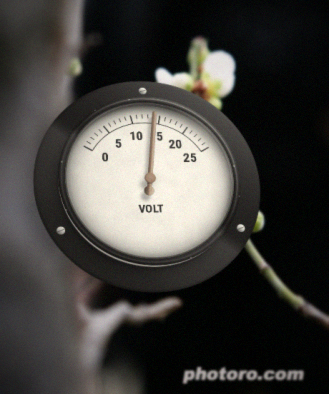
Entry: 14 V
